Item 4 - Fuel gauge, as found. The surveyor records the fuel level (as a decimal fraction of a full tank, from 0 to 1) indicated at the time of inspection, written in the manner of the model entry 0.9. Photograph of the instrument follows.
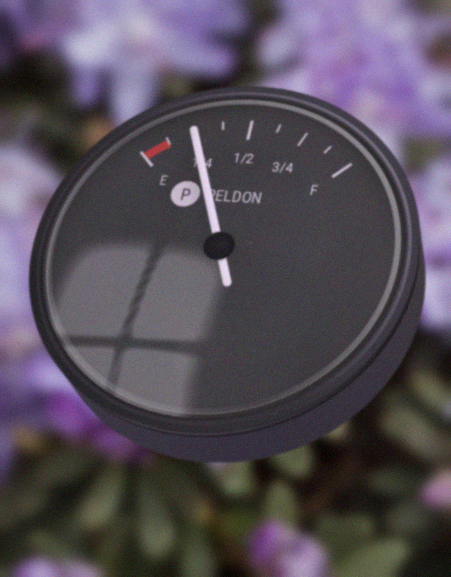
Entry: 0.25
